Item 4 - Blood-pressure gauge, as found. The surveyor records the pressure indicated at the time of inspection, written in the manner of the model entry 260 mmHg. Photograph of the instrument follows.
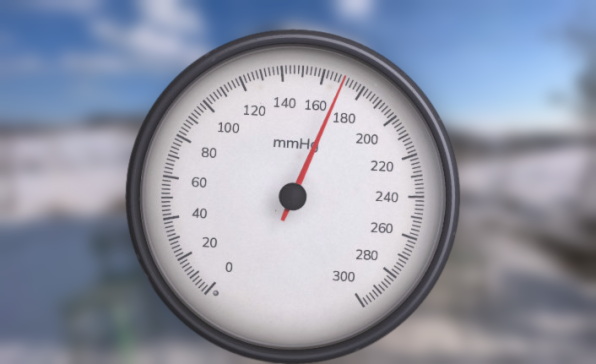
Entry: 170 mmHg
